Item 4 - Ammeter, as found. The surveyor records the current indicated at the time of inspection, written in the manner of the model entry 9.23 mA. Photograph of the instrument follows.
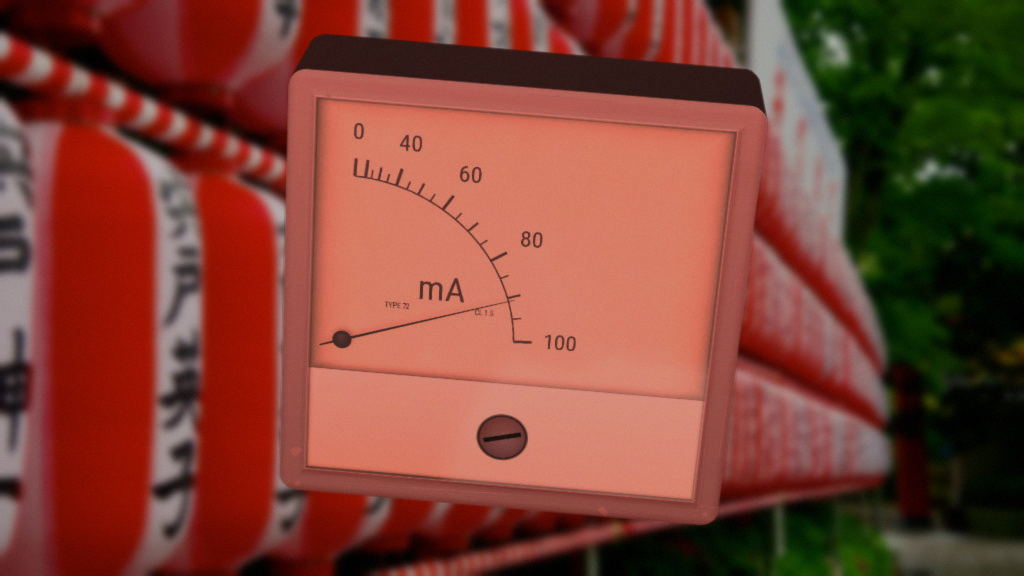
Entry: 90 mA
